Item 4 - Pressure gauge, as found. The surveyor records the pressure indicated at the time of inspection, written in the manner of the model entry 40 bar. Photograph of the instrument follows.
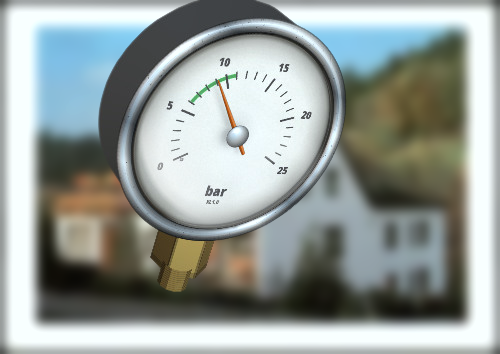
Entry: 9 bar
